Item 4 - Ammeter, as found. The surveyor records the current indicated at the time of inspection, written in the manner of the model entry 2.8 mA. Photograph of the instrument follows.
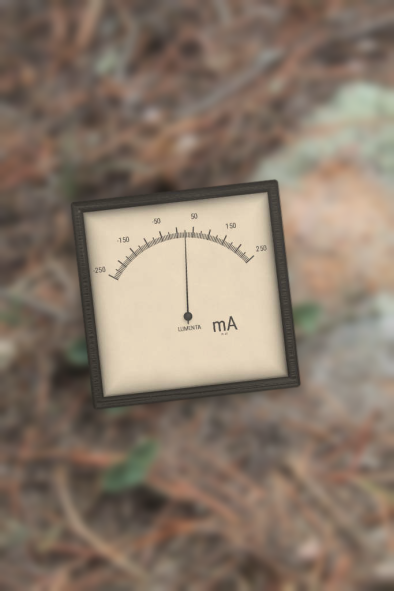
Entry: 25 mA
